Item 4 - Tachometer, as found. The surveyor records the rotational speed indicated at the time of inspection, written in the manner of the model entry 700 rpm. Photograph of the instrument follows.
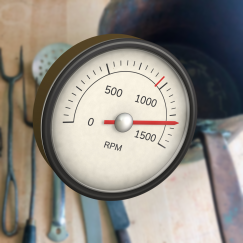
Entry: 1300 rpm
